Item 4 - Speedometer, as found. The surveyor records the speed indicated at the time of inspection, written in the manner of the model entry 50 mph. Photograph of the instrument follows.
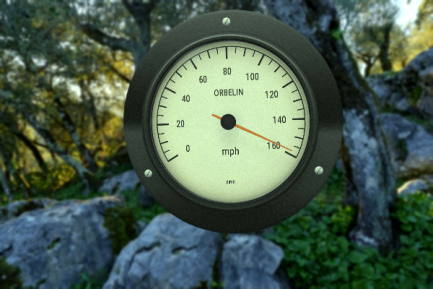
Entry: 157.5 mph
